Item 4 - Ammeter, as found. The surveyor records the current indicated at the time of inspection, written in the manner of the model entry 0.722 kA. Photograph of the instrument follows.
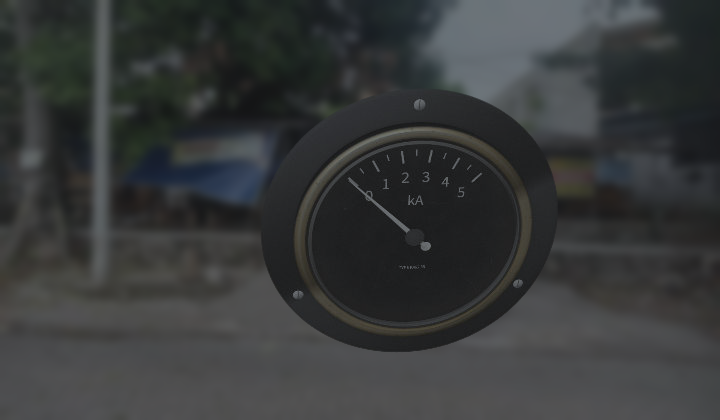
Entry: 0 kA
